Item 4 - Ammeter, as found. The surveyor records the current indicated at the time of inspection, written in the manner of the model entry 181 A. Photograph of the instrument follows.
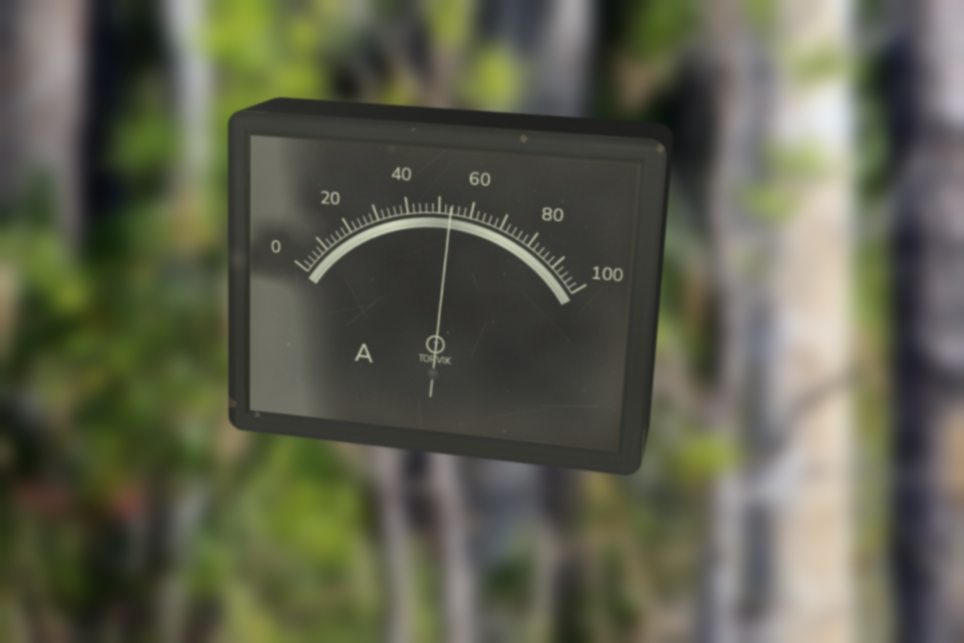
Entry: 54 A
